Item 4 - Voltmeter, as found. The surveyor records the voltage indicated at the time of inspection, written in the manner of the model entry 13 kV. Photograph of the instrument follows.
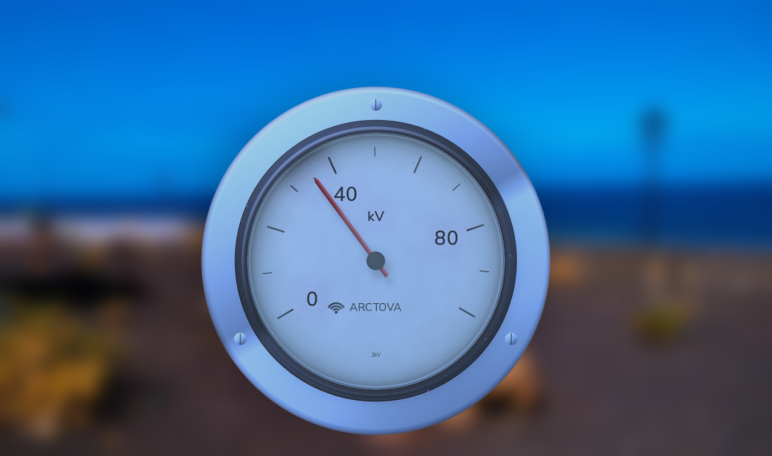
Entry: 35 kV
